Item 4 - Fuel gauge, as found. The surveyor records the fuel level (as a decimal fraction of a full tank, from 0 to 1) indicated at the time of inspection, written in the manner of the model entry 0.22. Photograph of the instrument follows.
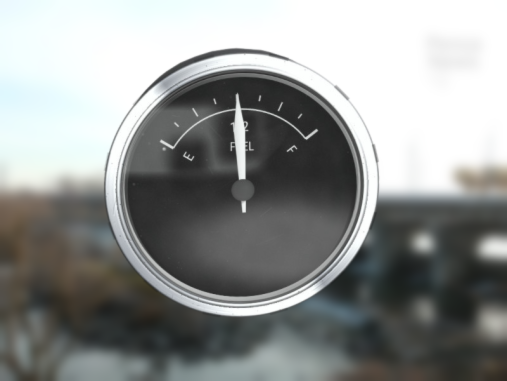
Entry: 0.5
